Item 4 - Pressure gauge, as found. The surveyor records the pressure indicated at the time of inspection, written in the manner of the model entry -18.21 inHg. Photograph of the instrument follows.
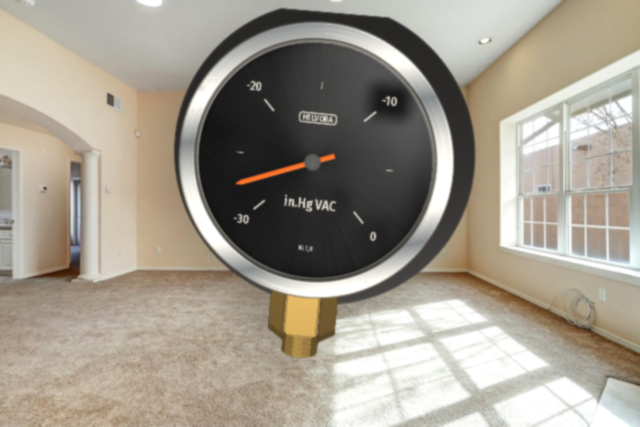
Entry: -27.5 inHg
